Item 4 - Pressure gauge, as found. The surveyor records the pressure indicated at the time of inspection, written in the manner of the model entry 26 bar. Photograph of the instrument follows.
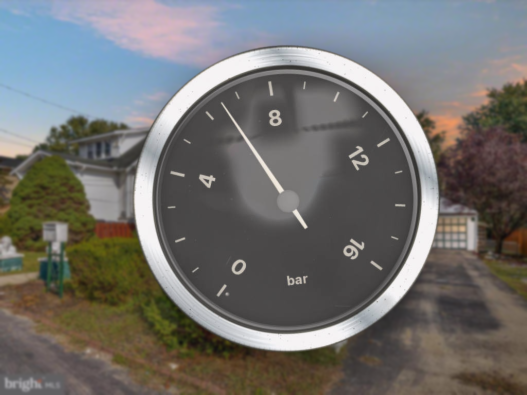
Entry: 6.5 bar
